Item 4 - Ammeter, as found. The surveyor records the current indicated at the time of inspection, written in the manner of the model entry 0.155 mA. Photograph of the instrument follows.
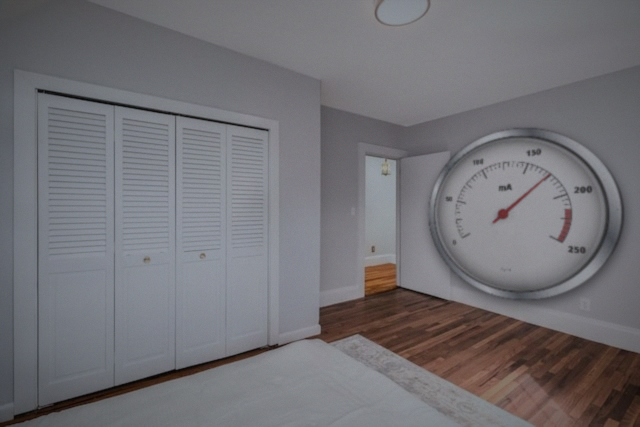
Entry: 175 mA
